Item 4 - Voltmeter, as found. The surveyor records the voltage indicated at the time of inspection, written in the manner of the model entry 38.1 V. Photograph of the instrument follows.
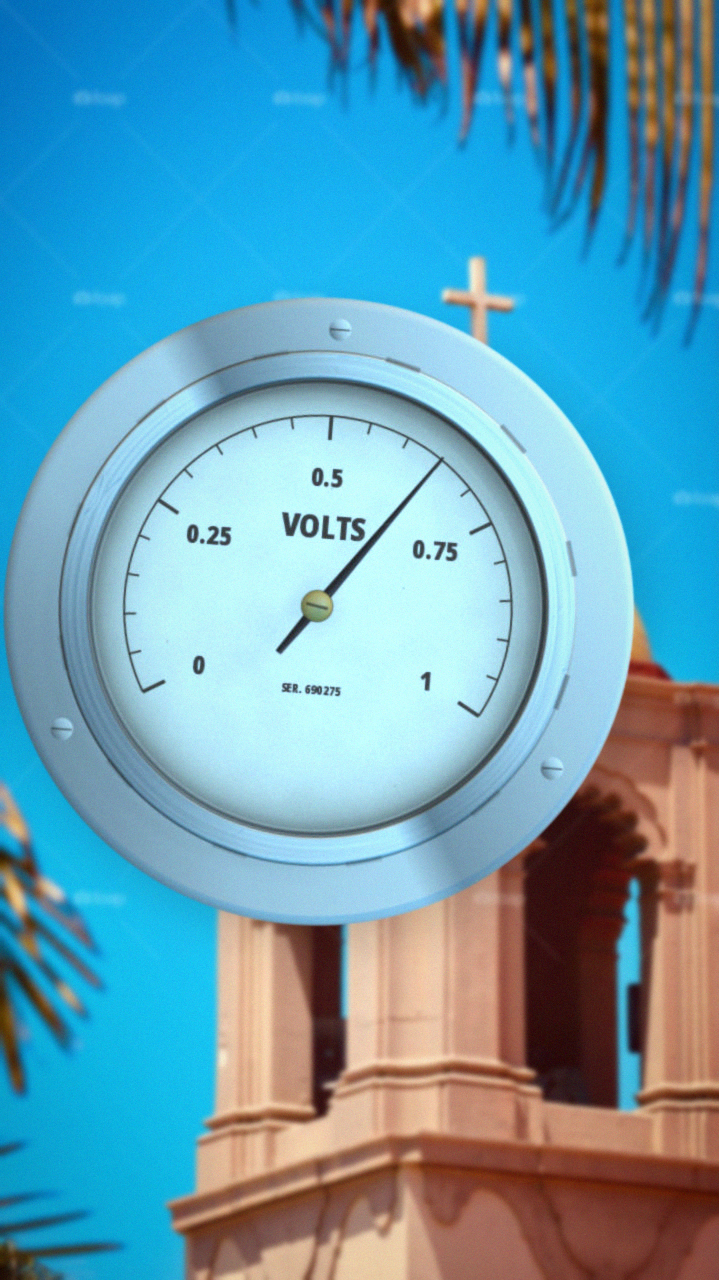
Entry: 0.65 V
